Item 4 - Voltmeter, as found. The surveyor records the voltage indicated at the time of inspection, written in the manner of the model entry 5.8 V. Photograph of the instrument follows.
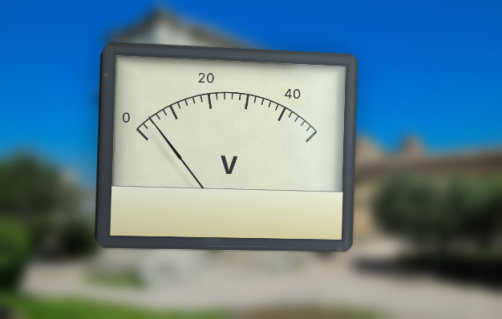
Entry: 4 V
